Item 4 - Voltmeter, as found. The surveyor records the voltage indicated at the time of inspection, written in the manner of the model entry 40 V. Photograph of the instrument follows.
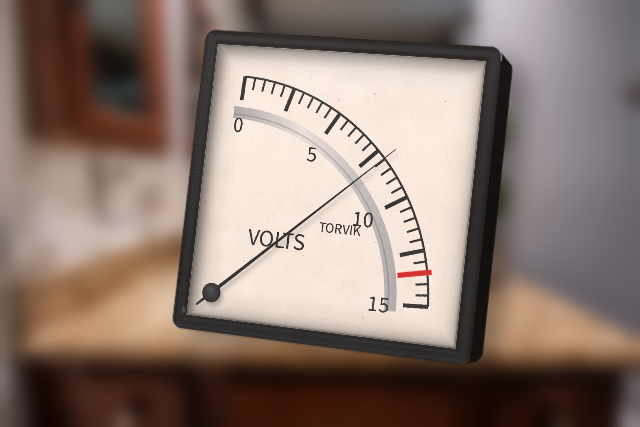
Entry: 8 V
